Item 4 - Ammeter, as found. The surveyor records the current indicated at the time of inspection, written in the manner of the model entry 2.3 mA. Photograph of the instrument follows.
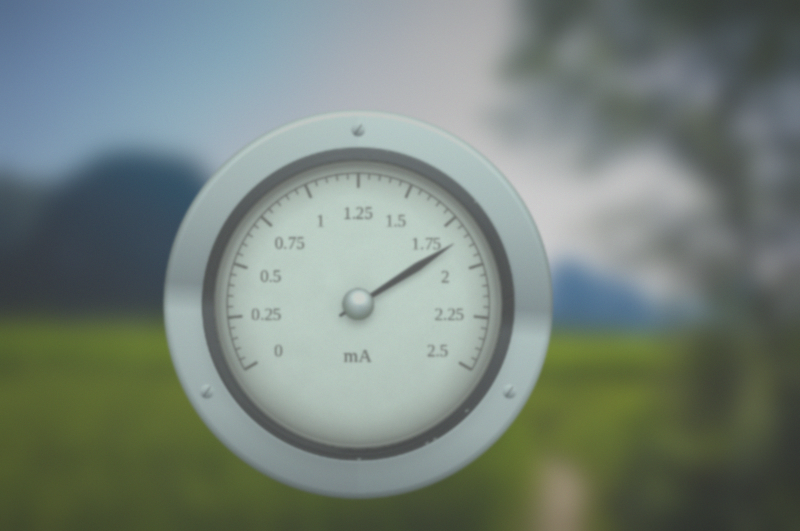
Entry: 1.85 mA
